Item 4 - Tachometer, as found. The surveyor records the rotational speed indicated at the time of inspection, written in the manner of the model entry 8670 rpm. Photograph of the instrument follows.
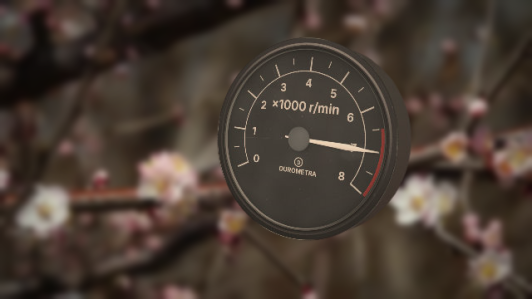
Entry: 7000 rpm
